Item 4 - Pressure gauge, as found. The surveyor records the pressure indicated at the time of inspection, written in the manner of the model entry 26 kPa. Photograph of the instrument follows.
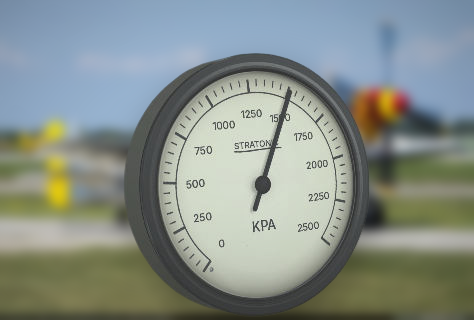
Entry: 1500 kPa
